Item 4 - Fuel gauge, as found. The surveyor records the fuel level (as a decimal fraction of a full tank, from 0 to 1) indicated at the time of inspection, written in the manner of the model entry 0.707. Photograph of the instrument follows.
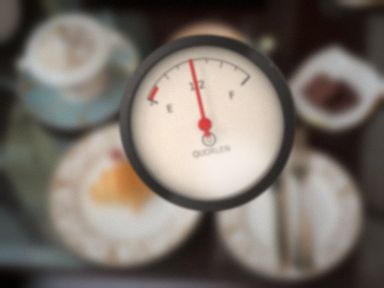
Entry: 0.5
